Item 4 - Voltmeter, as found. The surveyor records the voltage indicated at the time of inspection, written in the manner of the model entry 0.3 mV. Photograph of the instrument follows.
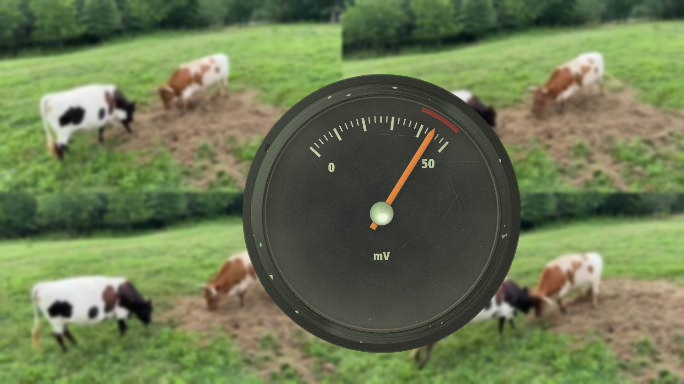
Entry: 44 mV
